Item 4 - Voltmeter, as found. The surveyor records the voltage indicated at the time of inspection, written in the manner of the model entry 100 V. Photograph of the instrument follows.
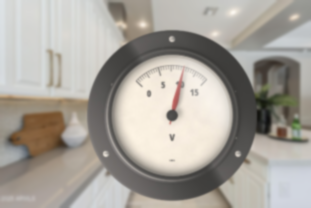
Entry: 10 V
